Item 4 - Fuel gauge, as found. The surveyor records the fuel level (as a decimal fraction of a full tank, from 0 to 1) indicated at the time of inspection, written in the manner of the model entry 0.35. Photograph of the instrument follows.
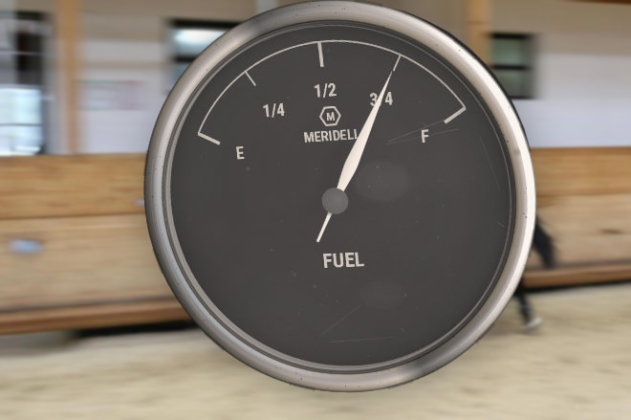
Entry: 0.75
